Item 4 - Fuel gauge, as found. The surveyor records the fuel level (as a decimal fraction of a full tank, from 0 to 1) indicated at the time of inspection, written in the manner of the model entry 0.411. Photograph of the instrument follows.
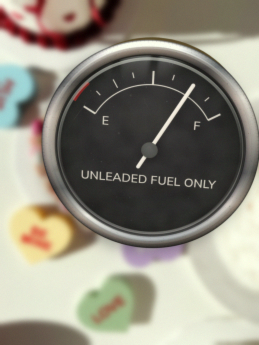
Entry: 0.75
